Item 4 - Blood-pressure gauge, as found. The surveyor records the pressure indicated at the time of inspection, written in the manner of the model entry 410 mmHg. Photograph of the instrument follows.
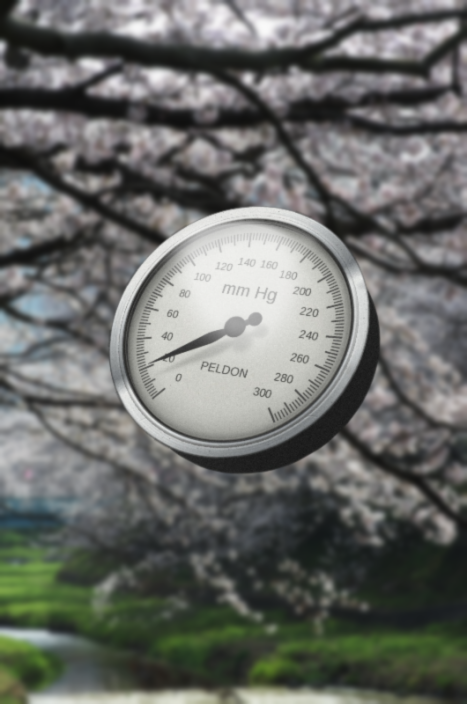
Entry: 20 mmHg
